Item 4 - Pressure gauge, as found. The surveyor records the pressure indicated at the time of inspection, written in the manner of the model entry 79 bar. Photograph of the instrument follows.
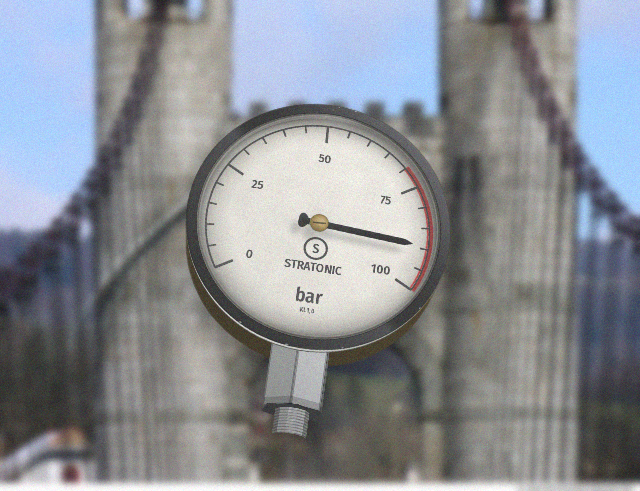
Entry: 90 bar
